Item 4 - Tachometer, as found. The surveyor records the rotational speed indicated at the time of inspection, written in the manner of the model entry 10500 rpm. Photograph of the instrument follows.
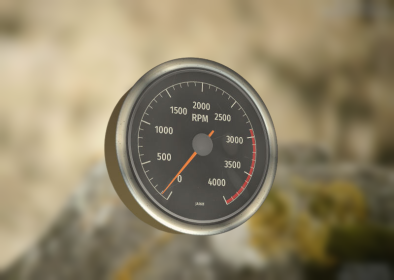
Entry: 100 rpm
